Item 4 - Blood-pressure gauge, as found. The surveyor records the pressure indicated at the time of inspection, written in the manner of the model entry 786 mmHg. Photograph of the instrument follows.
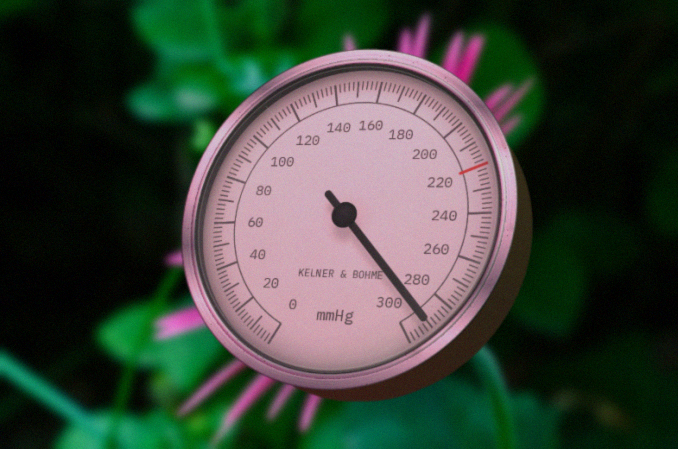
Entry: 290 mmHg
